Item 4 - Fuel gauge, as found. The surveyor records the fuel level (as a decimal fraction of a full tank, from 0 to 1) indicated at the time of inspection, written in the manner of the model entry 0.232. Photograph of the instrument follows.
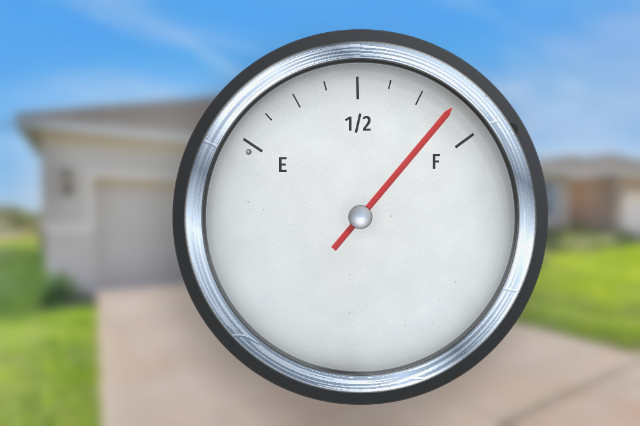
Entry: 0.875
